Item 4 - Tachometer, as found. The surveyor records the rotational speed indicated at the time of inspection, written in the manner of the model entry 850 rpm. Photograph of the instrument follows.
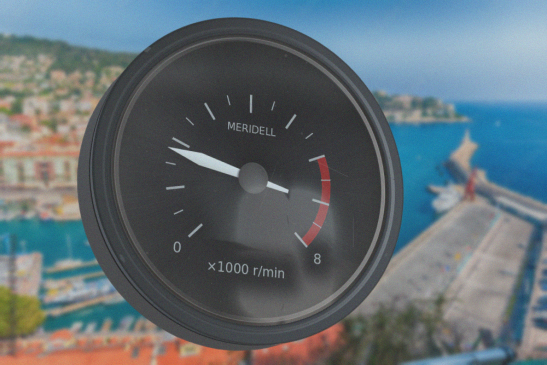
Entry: 1750 rpm
